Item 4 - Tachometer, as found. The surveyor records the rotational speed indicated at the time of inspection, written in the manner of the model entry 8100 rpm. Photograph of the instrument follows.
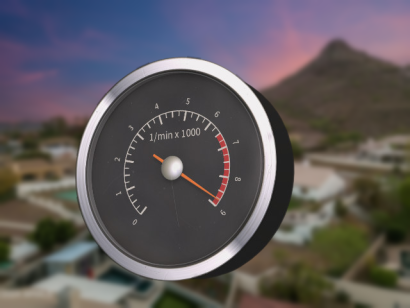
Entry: 8750 rpm
